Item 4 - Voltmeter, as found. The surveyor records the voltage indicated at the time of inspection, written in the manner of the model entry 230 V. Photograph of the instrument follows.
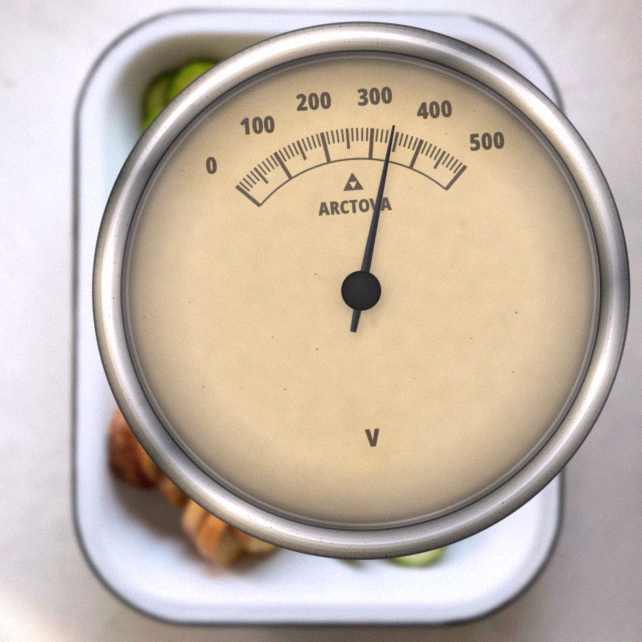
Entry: 340 V
